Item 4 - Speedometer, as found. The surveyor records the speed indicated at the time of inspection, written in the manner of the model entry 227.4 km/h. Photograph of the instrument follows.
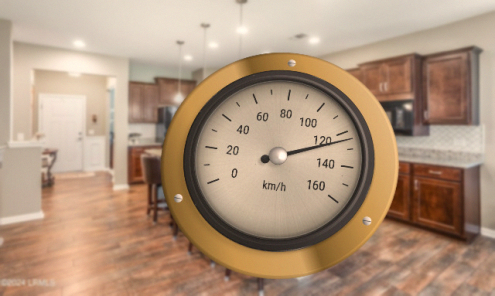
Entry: 125 km/h
